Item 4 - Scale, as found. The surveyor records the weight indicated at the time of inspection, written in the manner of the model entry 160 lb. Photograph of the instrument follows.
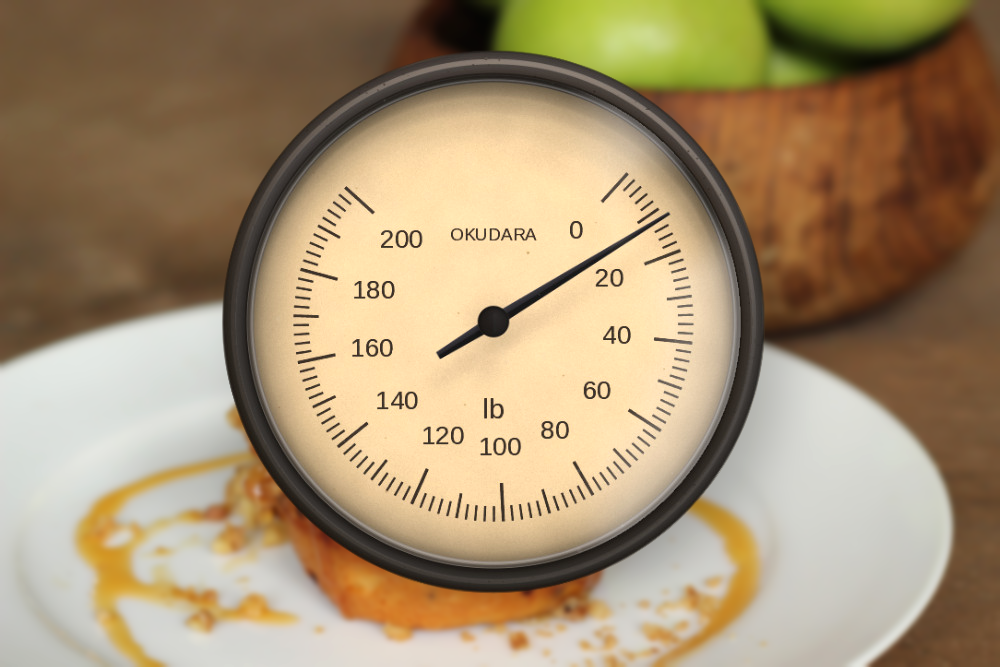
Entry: 12 lb
